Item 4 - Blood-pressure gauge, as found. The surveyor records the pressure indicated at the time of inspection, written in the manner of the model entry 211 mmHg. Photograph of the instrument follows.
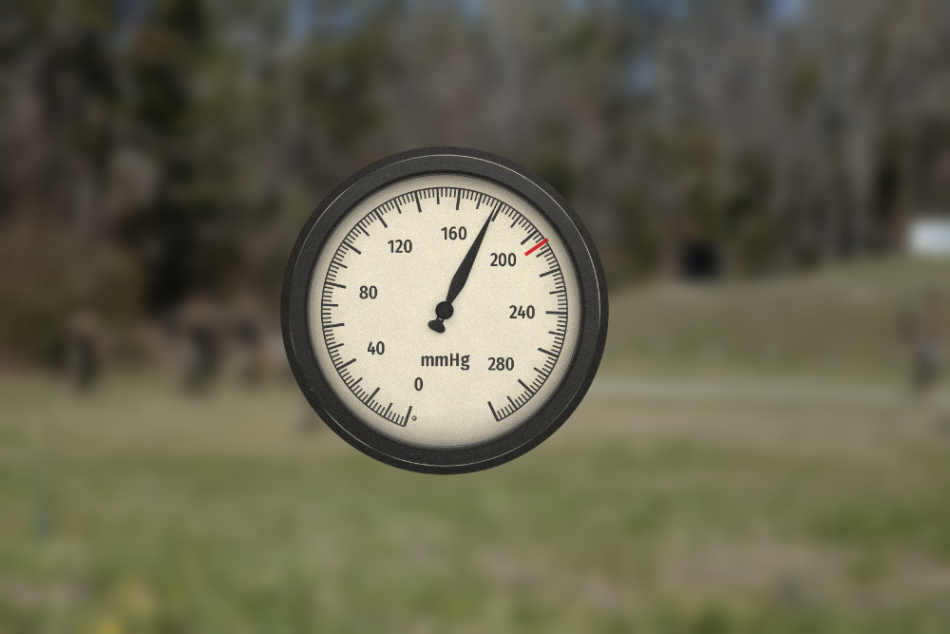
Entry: 178 mmHg
